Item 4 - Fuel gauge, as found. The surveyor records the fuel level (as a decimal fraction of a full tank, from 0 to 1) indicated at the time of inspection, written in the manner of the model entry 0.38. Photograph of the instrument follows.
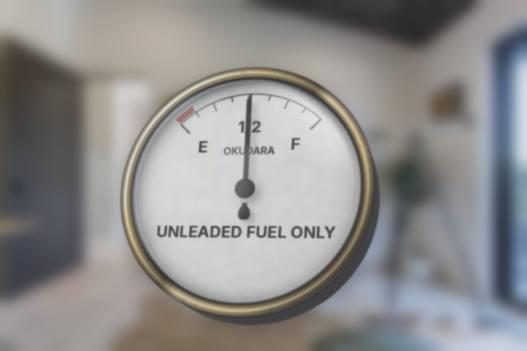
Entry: 0.5
